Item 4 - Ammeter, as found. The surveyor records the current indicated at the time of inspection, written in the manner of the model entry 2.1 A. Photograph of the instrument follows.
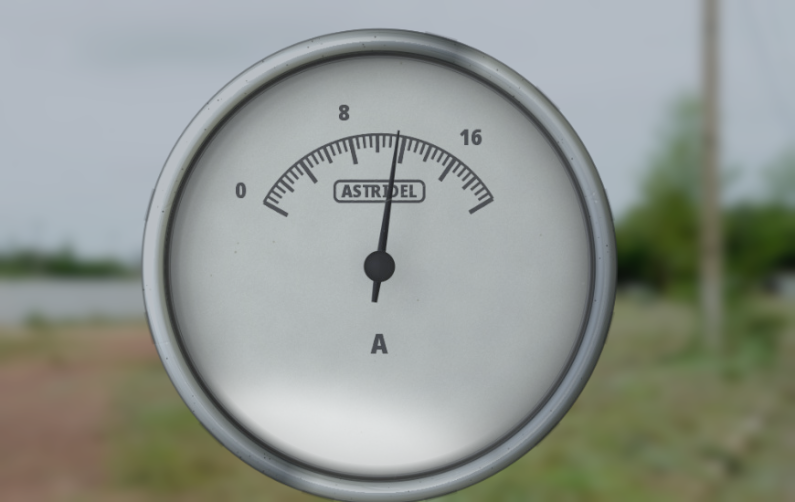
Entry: 11.5 A
